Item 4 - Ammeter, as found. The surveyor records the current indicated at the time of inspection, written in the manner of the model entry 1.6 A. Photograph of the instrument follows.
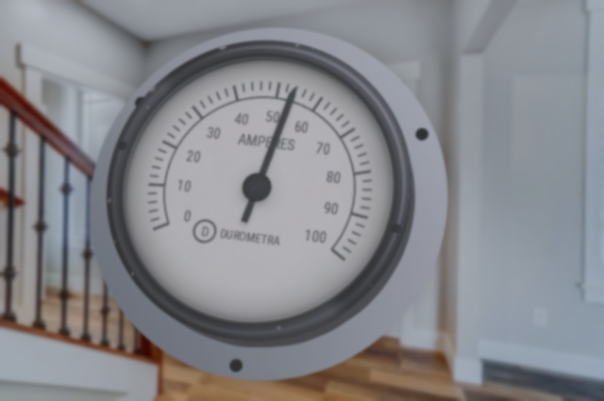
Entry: 54 A
